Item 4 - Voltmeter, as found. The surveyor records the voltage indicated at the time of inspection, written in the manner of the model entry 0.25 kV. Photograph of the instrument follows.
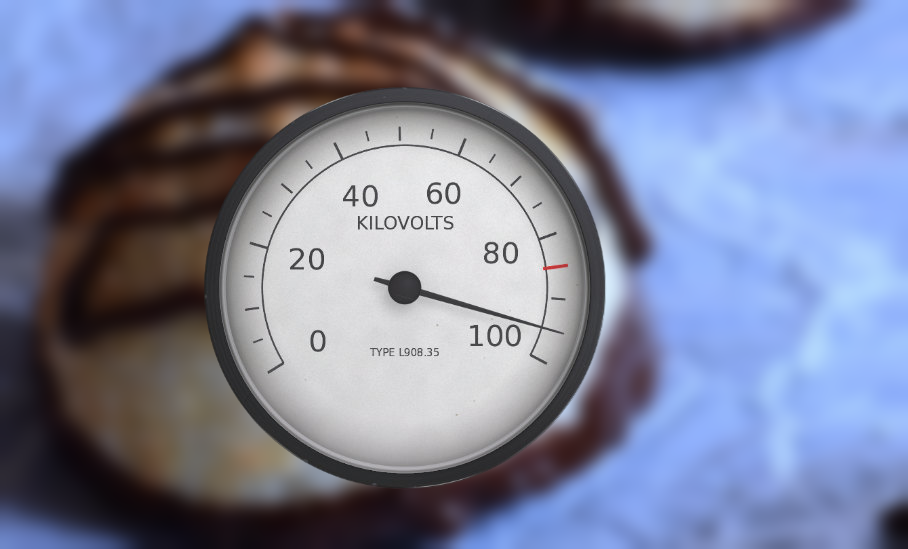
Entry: 95 kV
